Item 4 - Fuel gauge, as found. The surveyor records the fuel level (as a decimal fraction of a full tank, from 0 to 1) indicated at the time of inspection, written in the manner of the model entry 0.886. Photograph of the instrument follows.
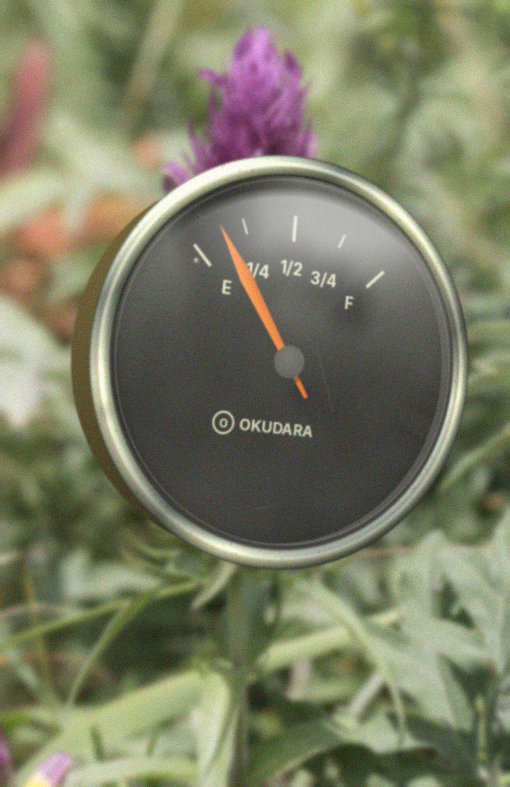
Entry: 0.125
